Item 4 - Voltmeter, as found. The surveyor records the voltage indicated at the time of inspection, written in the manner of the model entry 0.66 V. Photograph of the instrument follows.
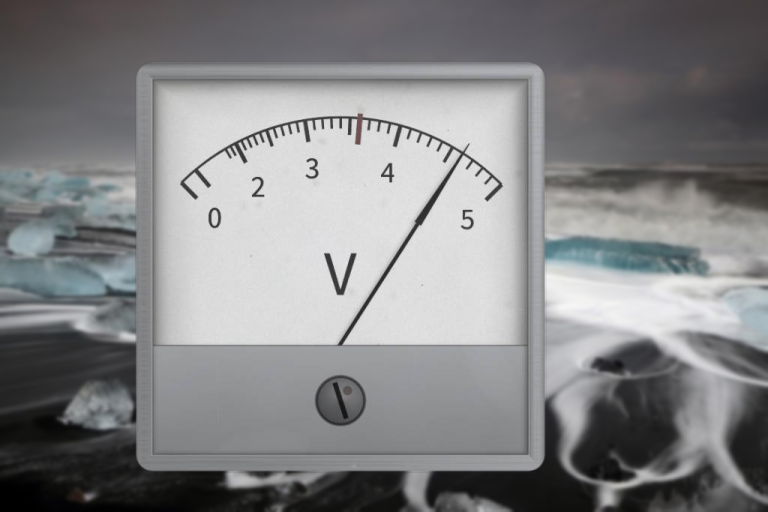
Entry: 4.6 V
